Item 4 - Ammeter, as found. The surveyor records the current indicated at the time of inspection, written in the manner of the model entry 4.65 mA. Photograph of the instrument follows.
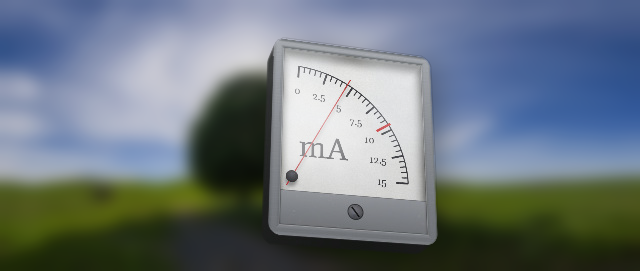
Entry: 4.5 mA
